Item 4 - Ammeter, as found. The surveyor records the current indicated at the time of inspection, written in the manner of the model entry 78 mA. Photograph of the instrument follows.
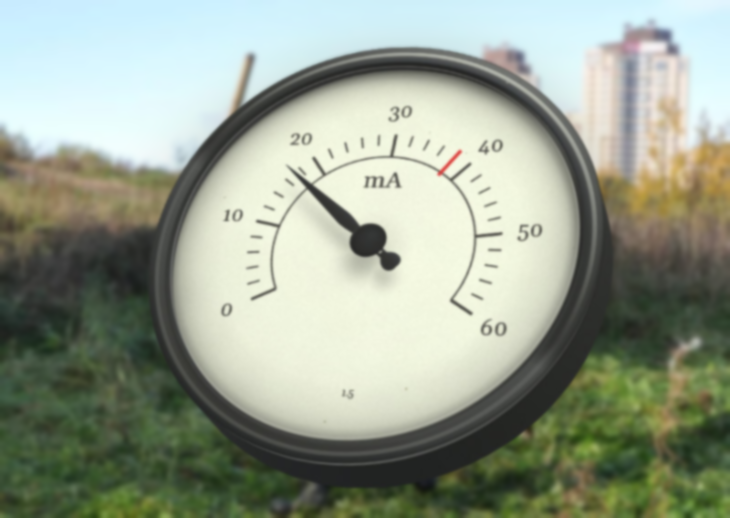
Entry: 17 mA
